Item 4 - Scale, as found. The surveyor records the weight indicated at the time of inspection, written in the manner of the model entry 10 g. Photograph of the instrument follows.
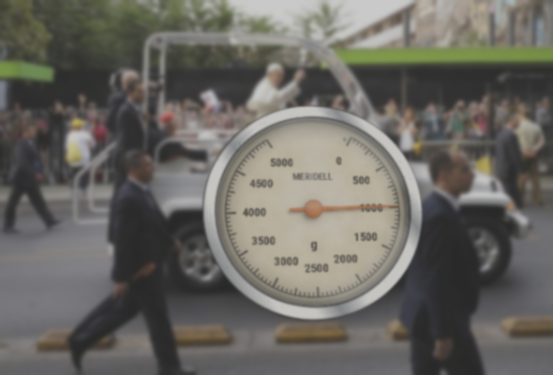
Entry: 1000 g
